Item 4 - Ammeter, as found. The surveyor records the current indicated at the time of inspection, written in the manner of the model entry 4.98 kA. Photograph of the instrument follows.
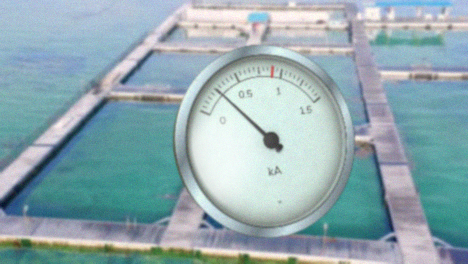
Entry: 0.25 kA
